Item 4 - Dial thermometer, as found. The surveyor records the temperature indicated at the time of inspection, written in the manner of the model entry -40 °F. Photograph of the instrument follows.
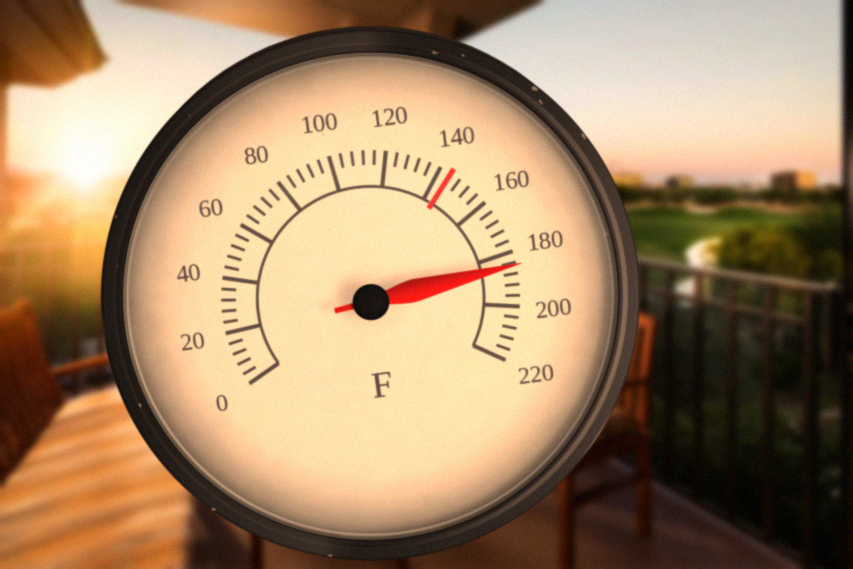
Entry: 184 °F
